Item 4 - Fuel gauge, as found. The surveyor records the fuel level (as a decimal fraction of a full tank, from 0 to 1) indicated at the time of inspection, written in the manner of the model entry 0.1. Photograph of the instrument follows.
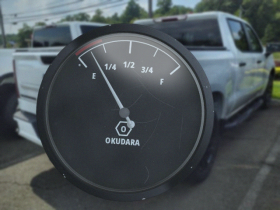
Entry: 0.125
